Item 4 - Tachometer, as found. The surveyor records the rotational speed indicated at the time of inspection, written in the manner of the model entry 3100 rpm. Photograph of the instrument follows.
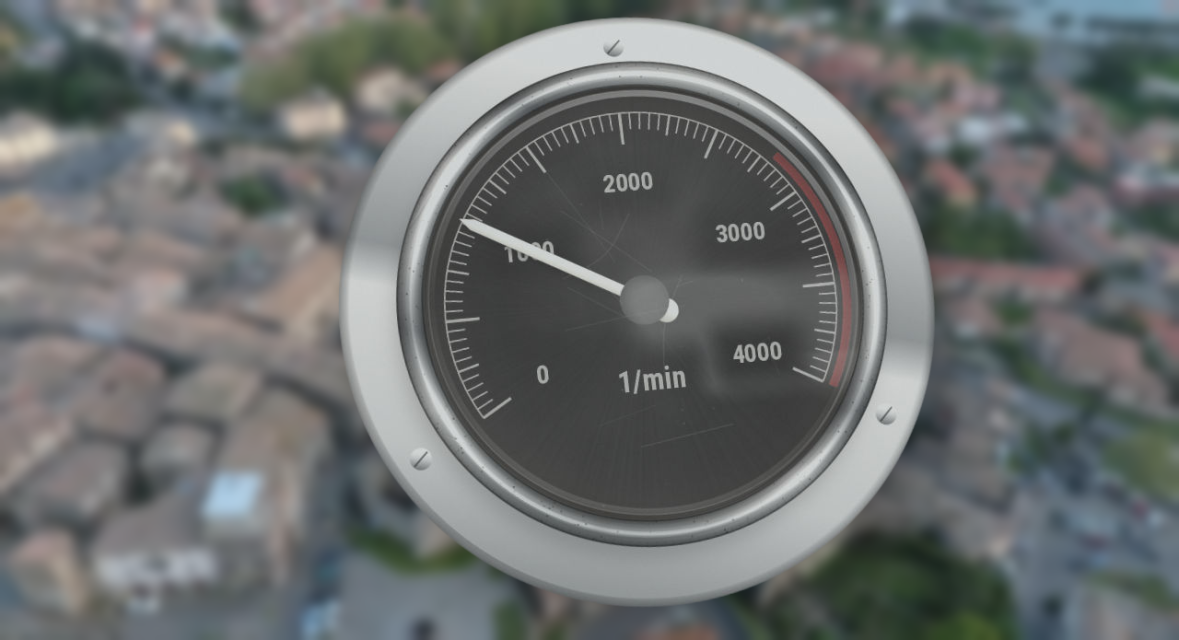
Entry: 1000 rpm
